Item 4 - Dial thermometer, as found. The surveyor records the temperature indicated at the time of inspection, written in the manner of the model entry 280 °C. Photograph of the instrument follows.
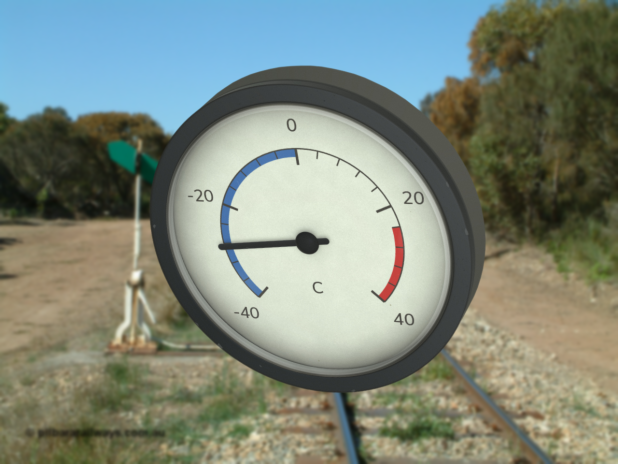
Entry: -28 °C
